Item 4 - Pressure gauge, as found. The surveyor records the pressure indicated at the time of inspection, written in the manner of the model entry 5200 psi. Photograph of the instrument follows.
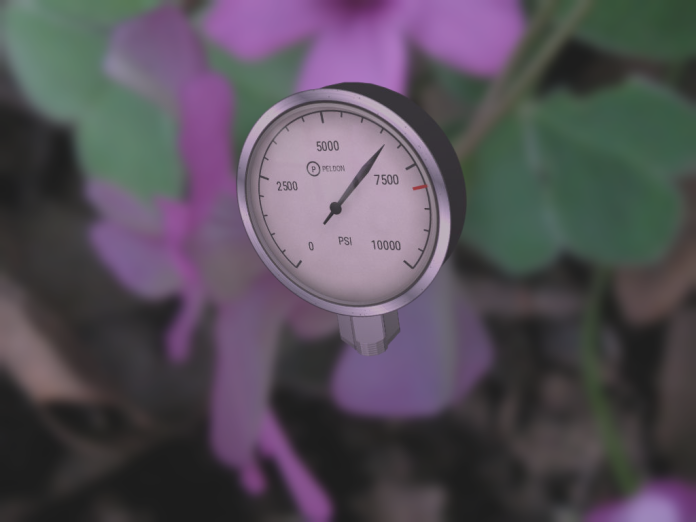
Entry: 6750 psi
